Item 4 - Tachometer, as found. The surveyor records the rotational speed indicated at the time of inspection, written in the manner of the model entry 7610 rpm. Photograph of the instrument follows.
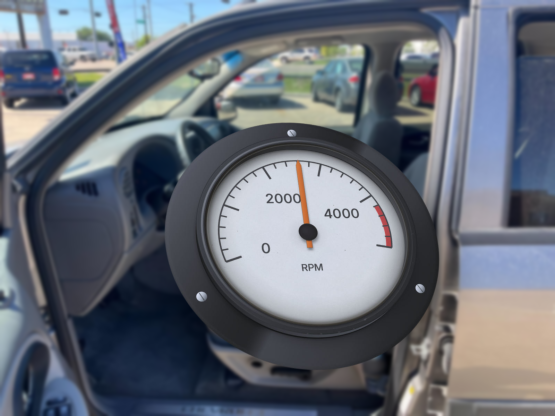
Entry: 2600 rpm
